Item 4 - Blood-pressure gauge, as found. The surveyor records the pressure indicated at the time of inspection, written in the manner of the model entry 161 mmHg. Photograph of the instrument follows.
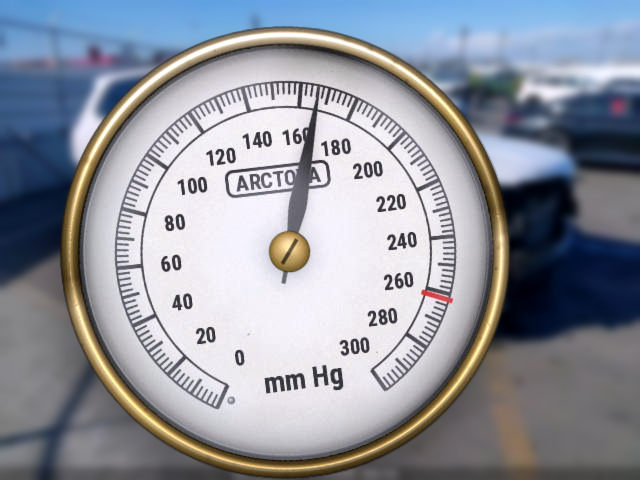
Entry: 166 mmHg
